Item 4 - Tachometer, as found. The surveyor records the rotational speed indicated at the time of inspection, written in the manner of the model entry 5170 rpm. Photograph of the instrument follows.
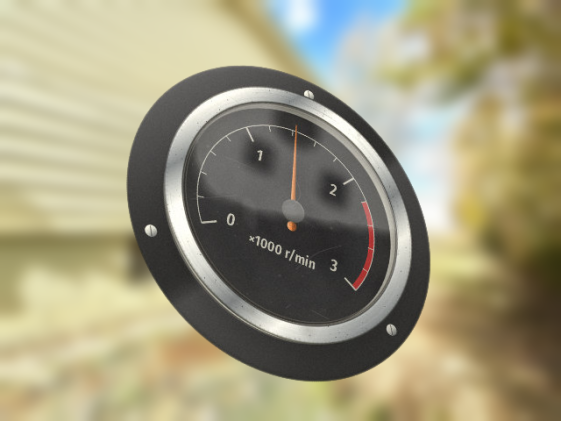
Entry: 1400 rpm
